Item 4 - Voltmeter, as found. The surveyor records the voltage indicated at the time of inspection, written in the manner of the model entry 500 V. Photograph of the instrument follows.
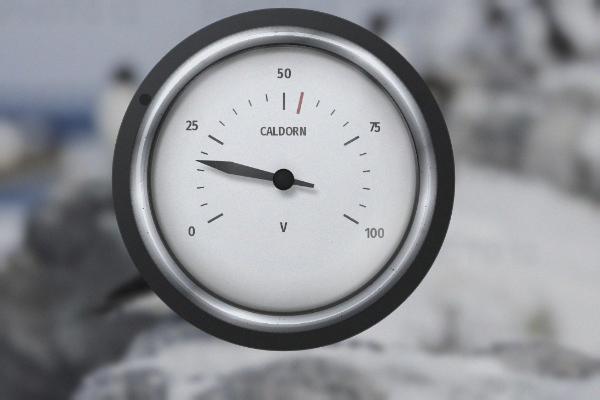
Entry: 17.5 V
